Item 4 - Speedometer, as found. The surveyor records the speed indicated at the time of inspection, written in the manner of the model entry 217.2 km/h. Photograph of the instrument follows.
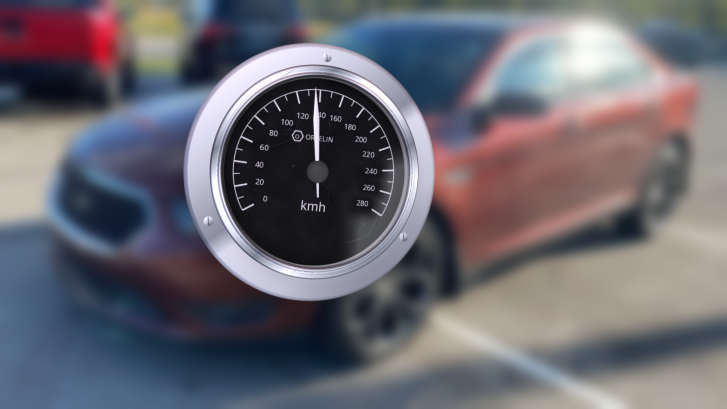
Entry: 135 km/h
